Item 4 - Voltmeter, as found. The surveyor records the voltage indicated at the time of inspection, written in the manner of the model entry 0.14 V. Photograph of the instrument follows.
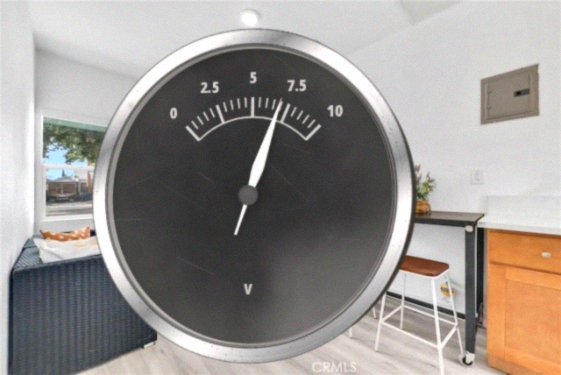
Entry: 7 V
